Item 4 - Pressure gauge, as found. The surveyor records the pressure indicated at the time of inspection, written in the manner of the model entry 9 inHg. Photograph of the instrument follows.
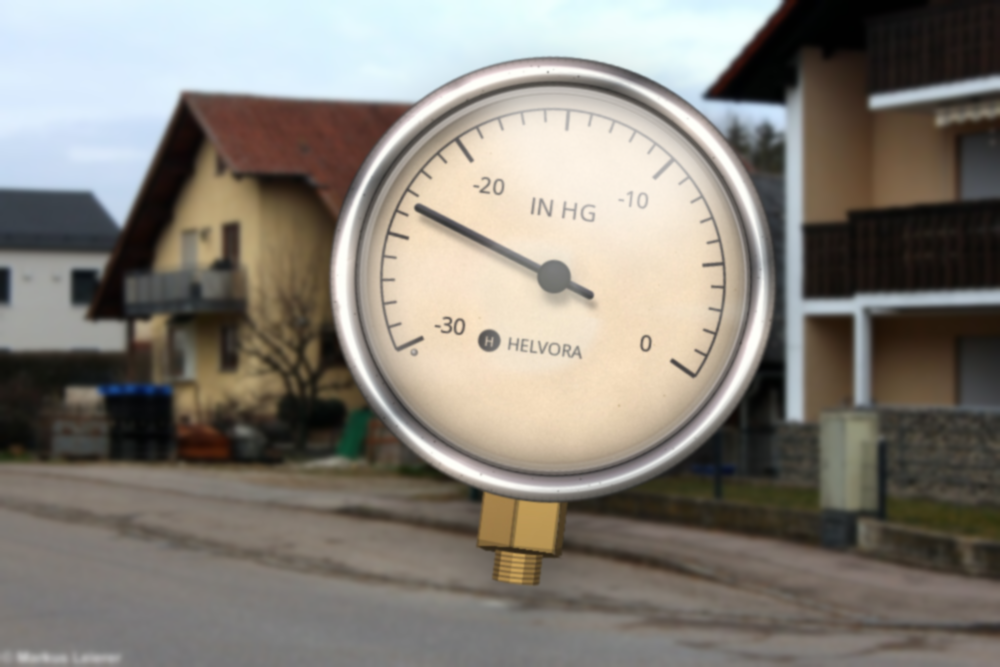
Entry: -23.5 inHg
